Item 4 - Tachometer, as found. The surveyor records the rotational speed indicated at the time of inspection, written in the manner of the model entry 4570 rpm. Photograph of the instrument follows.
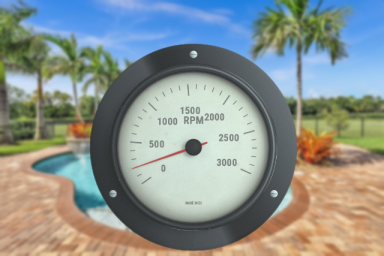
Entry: 200 rpm
